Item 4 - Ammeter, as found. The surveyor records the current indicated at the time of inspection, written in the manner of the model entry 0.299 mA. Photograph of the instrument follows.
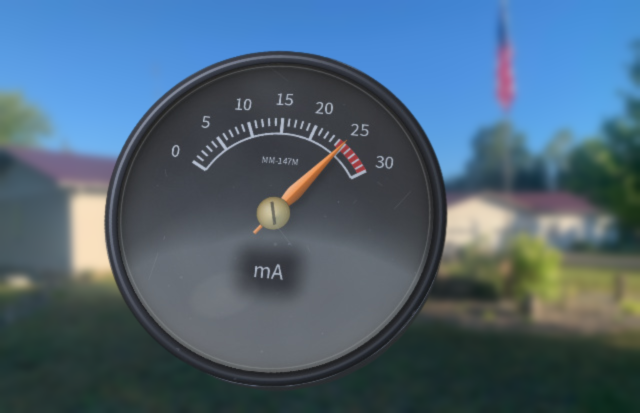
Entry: 25 mA
